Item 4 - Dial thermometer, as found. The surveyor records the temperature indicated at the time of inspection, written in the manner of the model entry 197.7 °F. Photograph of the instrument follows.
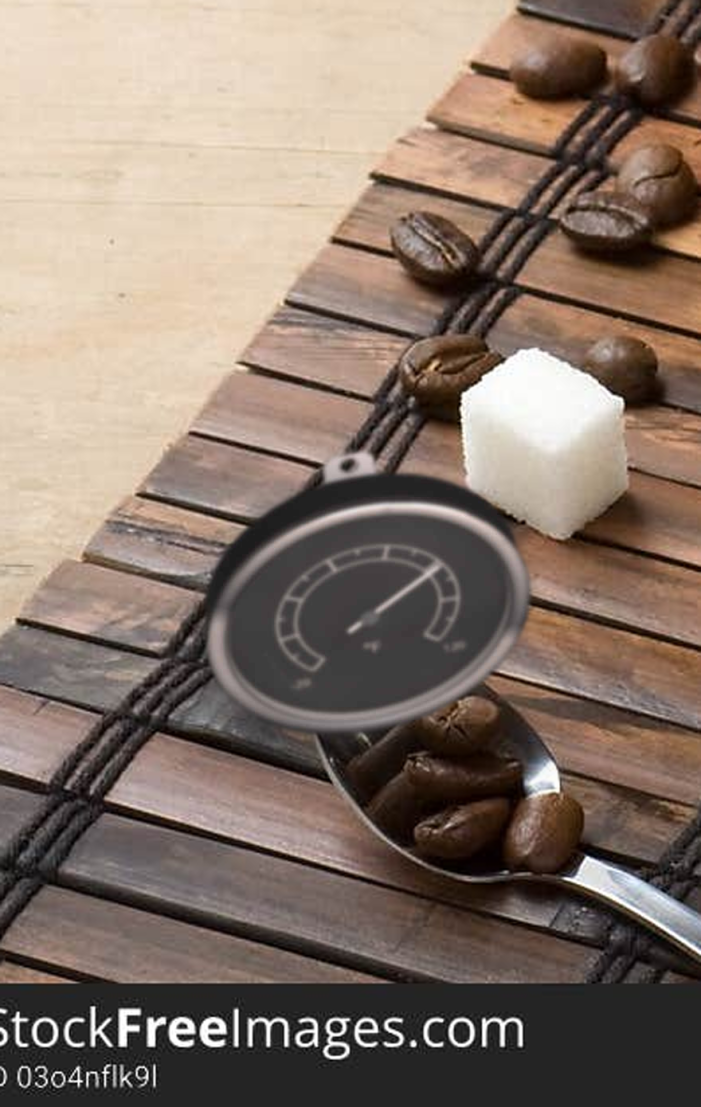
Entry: 80 °F
